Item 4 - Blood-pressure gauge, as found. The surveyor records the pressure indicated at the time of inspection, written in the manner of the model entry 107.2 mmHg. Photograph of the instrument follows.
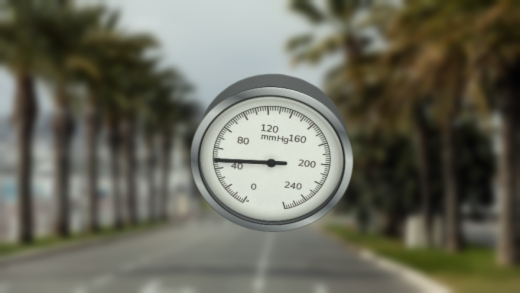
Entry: 50 mmHg
